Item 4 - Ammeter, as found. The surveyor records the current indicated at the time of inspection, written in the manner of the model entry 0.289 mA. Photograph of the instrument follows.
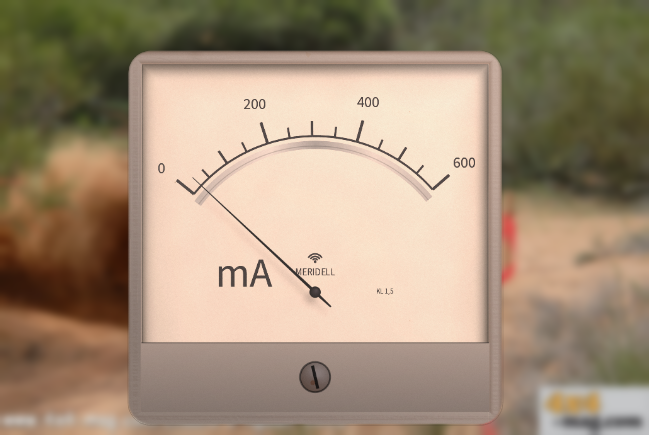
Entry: 25 mA
